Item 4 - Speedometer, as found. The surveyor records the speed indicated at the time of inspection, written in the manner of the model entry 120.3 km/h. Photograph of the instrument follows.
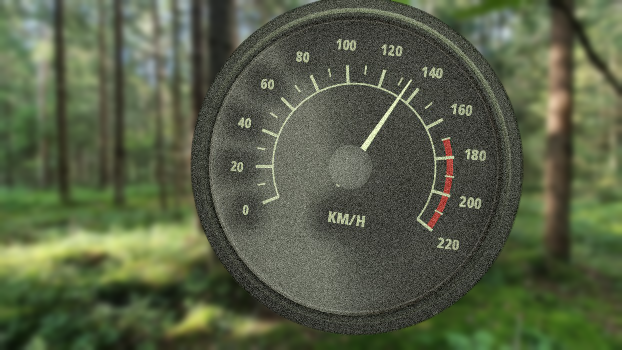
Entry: 135 km/h
